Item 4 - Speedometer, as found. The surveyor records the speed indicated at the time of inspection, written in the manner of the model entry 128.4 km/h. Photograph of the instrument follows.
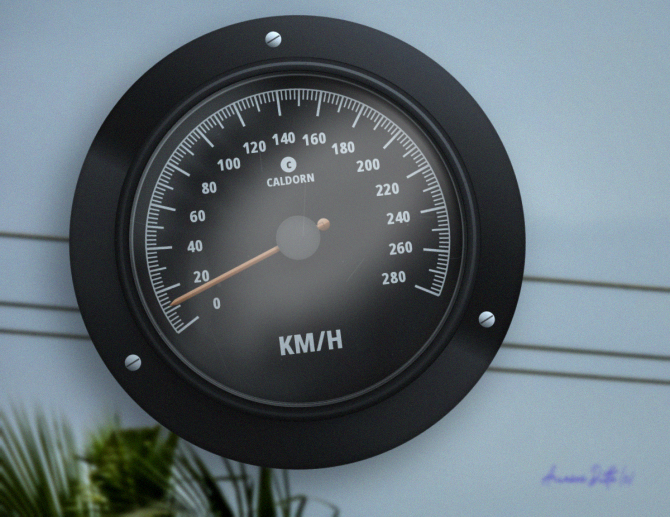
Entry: 12 km/h
